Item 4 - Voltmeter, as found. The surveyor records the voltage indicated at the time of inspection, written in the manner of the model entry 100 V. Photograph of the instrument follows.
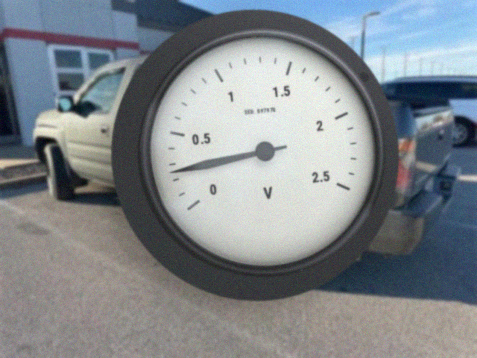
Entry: 0.25 V
